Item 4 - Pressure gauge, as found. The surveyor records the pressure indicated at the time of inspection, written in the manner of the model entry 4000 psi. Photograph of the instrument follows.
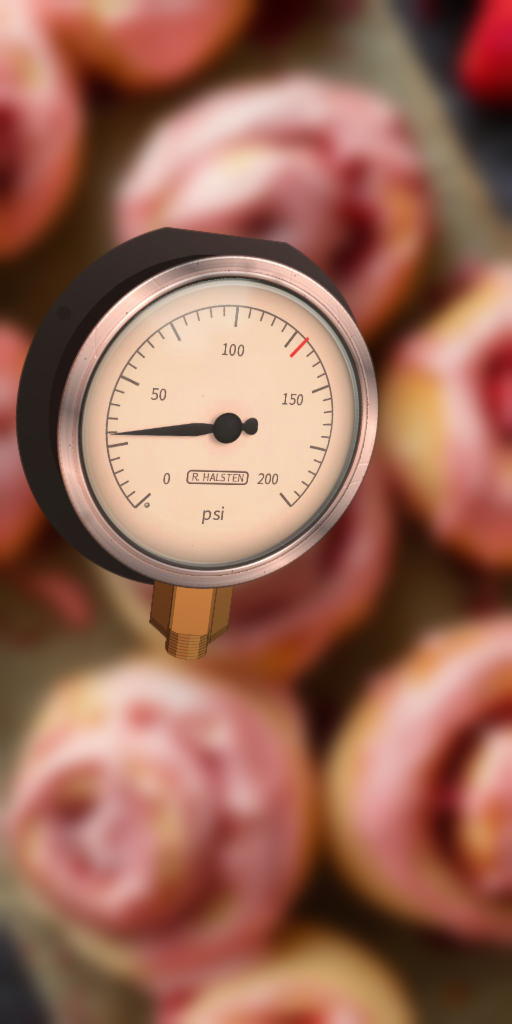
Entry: 30 psi
